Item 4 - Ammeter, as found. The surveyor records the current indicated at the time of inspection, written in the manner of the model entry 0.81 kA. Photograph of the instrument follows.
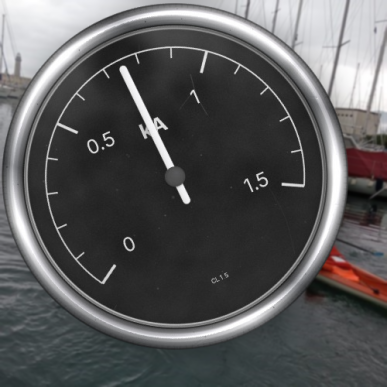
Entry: 0.75 kA
